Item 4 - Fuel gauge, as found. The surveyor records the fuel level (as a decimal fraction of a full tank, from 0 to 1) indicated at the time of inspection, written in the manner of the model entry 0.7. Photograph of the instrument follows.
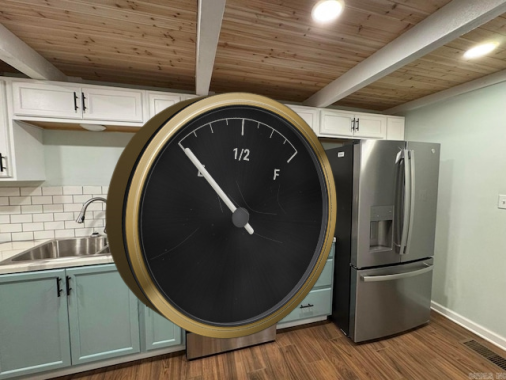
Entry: 0
